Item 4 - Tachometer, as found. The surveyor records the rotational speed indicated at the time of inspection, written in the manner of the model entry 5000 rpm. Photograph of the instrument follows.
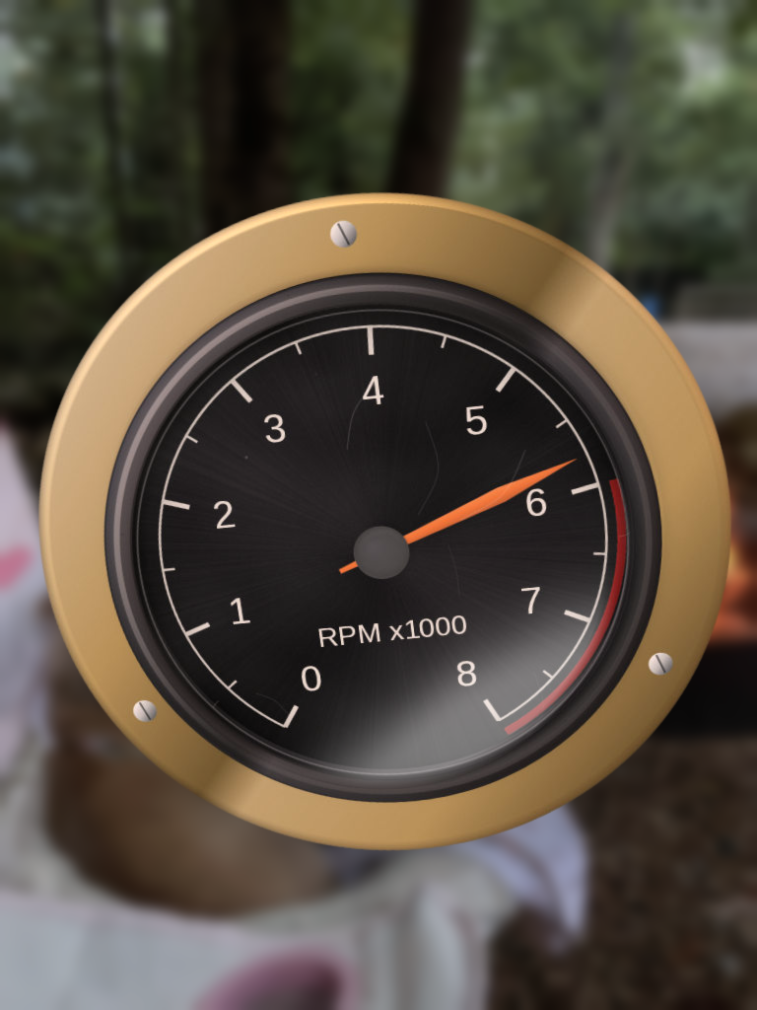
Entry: 5750 rpm
